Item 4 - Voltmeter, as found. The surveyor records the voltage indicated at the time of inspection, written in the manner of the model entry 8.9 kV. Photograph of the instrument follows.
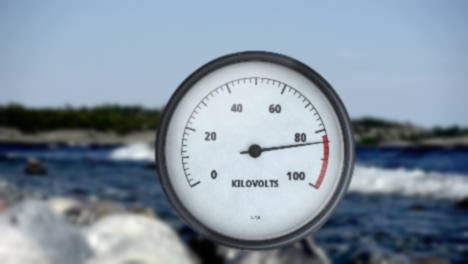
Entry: 84 kV
